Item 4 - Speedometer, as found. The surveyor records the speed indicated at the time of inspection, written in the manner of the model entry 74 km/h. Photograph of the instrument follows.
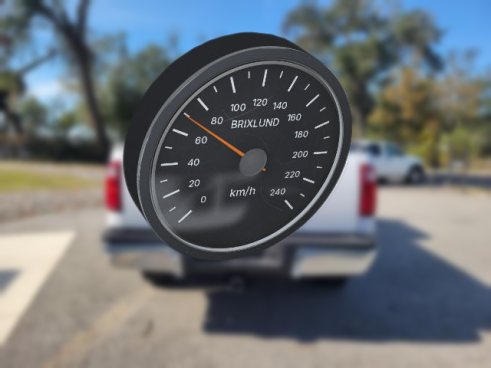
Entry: 70 km/h
